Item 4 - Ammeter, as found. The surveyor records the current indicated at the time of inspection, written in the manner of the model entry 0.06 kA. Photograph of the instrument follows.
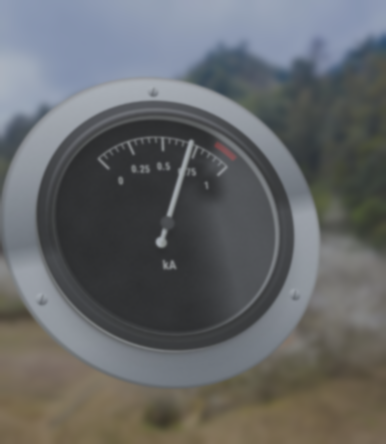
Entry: 0.7 kA
